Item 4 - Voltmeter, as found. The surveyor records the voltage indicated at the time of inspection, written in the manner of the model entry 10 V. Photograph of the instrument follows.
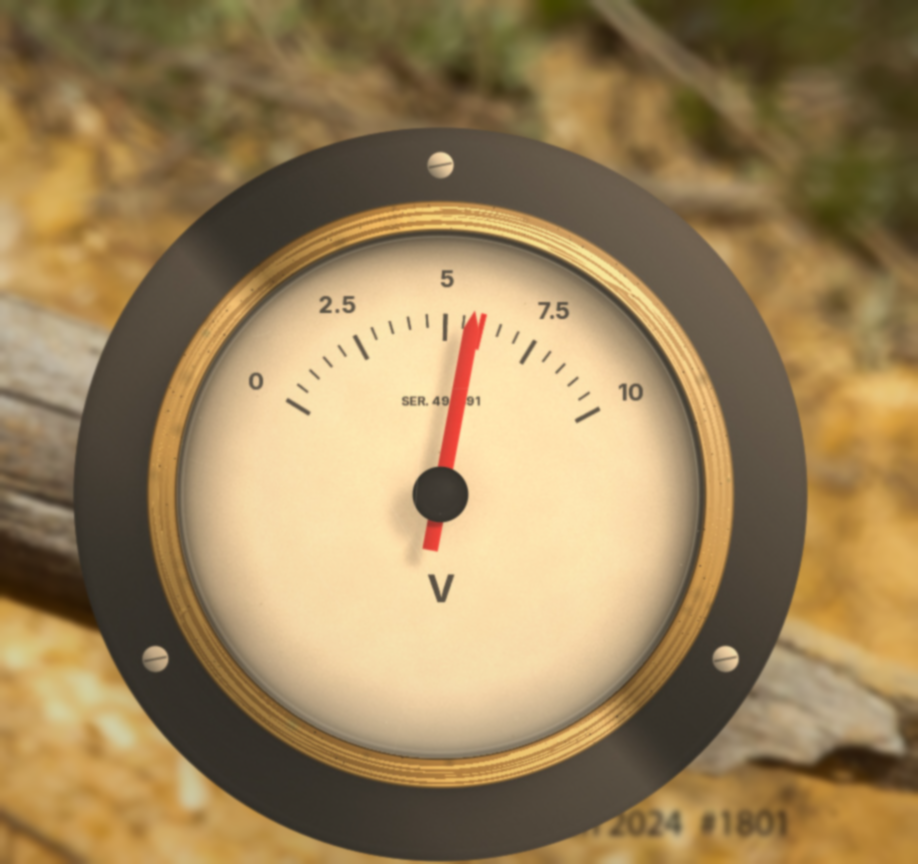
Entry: 5.75 V
